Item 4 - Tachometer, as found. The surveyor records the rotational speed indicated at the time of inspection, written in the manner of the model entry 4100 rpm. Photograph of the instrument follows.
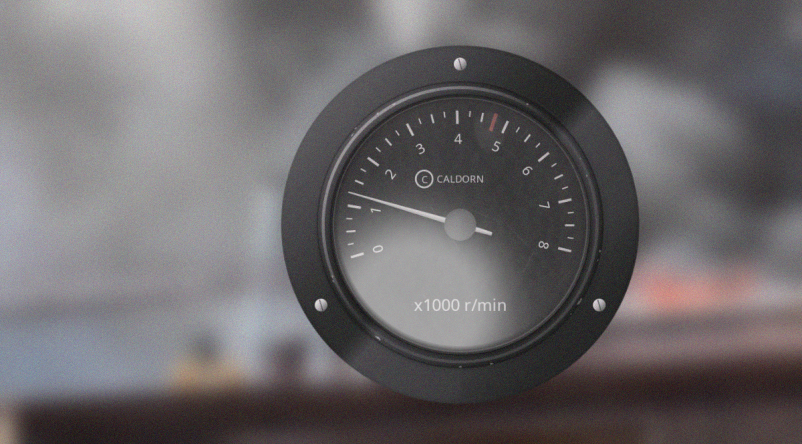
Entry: 1250 rpm
